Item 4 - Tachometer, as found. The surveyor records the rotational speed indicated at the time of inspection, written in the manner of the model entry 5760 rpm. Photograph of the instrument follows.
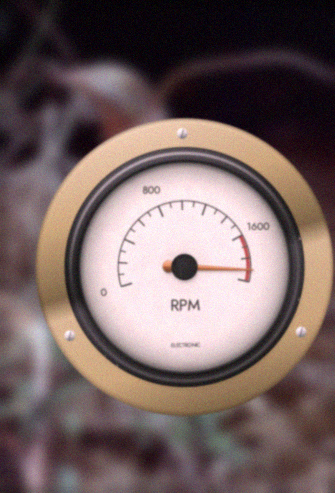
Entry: 1900 rpm
